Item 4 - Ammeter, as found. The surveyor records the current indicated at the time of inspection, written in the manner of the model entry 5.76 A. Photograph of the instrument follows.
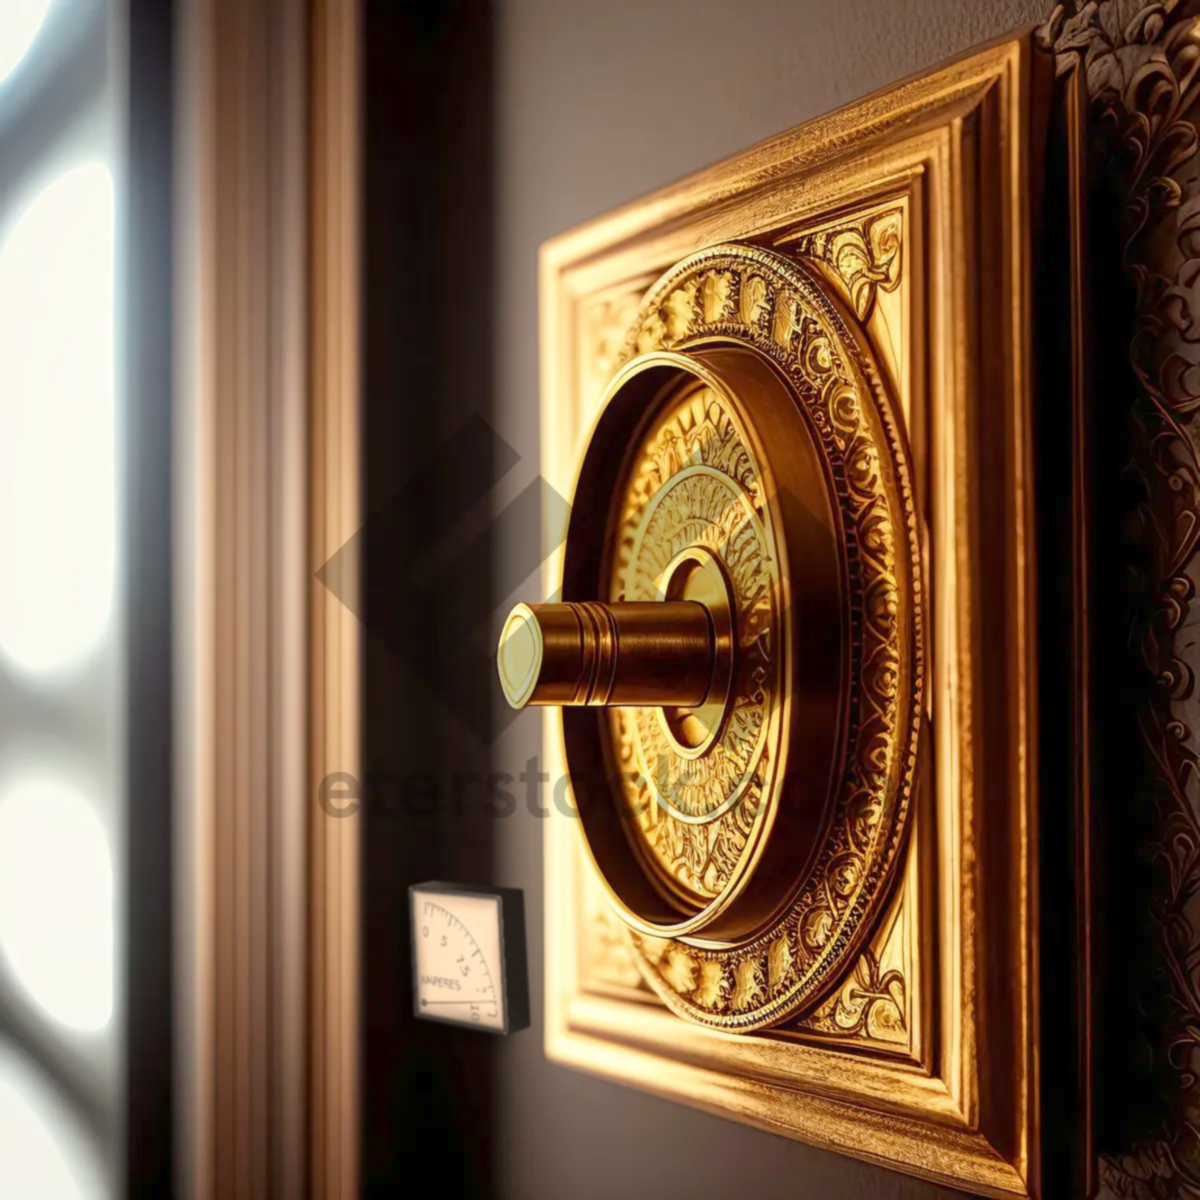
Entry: 9.5 A
